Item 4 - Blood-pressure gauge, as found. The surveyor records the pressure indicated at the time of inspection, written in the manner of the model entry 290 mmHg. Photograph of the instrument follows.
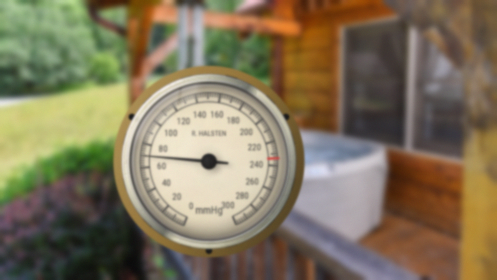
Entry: 70 mmHg
